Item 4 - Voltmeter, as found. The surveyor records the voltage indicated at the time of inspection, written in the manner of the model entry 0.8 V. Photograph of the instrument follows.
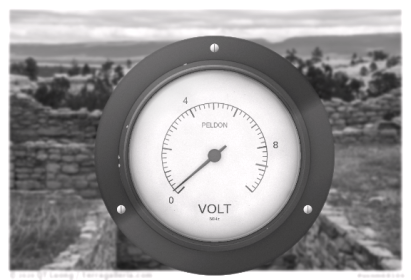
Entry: 0.2 V
